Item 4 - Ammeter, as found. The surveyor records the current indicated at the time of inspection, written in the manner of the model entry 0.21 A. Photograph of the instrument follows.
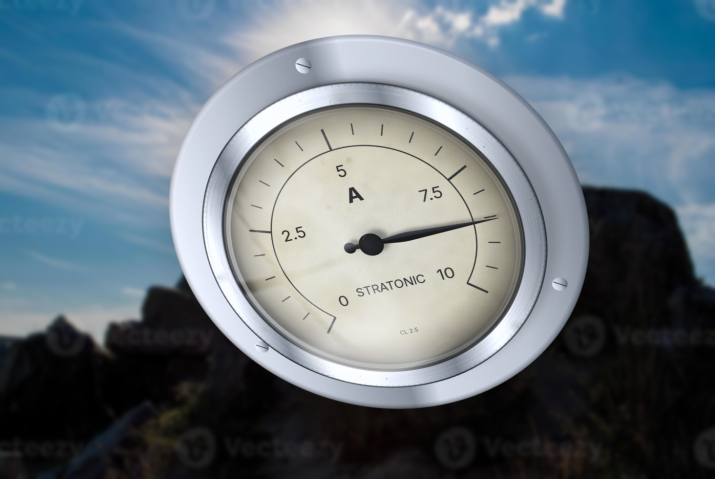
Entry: 8.5 A
